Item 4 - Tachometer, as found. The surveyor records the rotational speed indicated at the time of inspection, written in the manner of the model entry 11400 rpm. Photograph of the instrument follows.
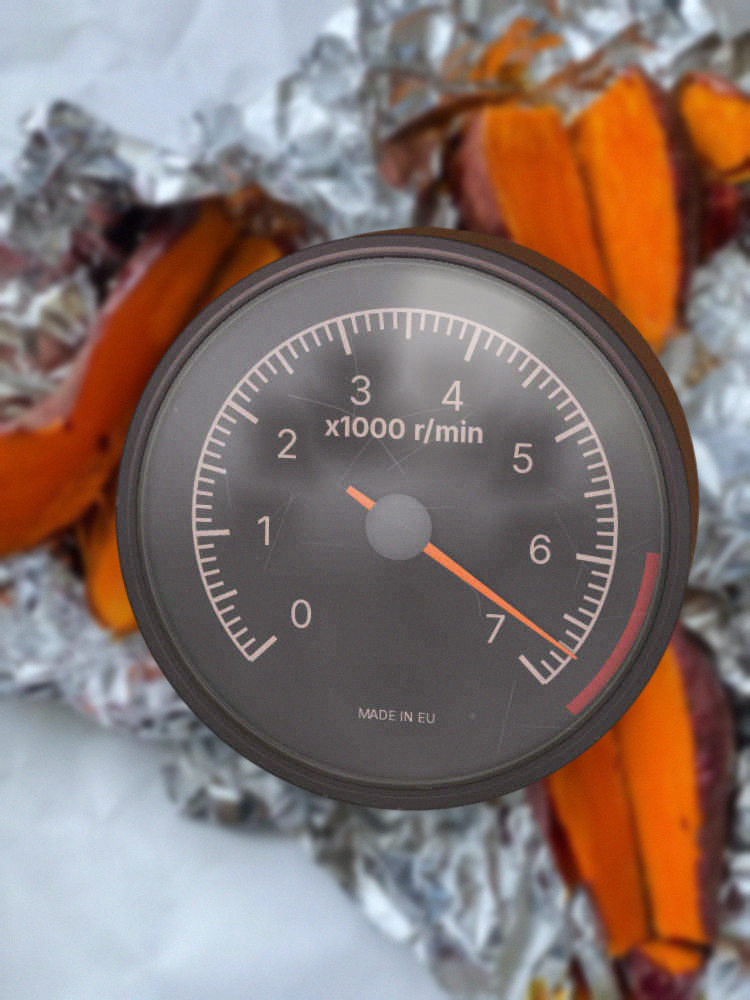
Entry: 6700 rpm
